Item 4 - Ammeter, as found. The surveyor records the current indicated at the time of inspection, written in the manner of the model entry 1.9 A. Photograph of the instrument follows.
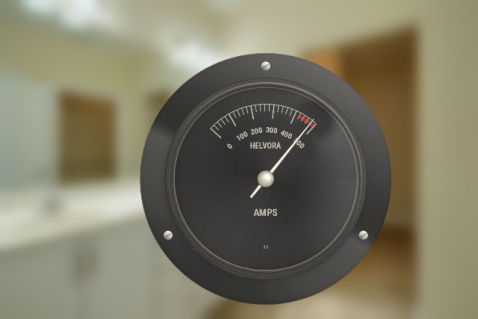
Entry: 480 A
